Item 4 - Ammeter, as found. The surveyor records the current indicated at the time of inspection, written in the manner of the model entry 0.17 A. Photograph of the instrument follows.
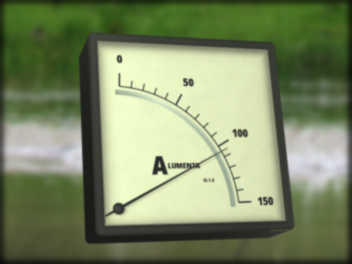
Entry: 105 A
